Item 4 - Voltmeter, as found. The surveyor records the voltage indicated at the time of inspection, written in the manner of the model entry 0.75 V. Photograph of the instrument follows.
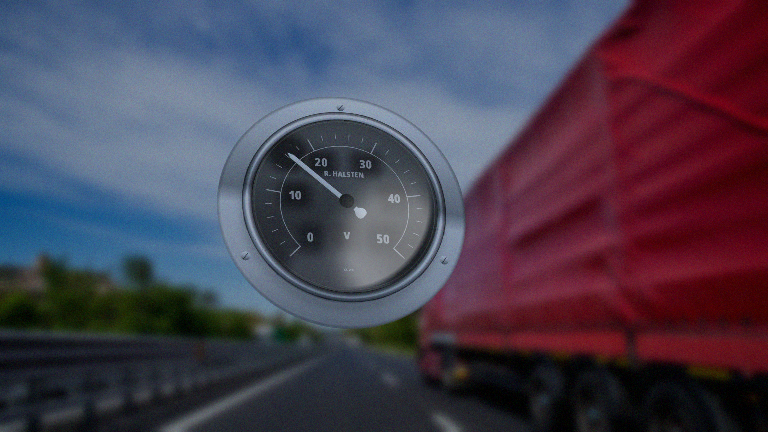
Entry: 16 V
